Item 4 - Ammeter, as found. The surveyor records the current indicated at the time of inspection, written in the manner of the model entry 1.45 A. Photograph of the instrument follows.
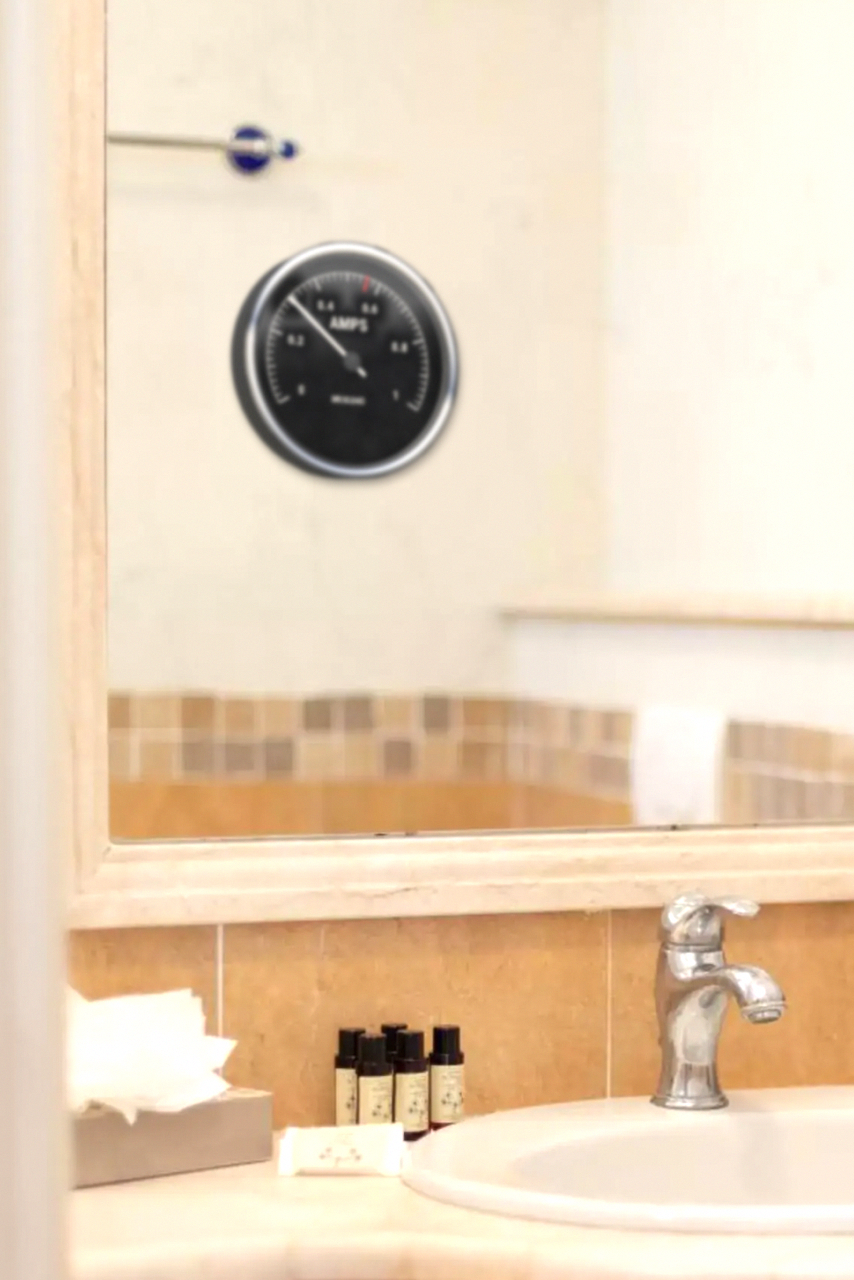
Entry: 0.3 A
